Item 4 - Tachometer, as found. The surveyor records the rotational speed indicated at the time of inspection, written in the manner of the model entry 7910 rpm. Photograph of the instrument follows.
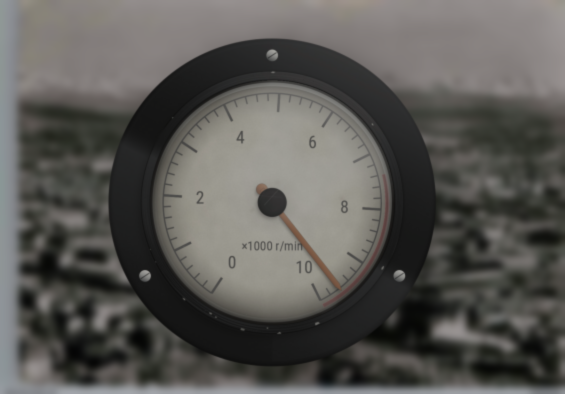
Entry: 9600 rpm
